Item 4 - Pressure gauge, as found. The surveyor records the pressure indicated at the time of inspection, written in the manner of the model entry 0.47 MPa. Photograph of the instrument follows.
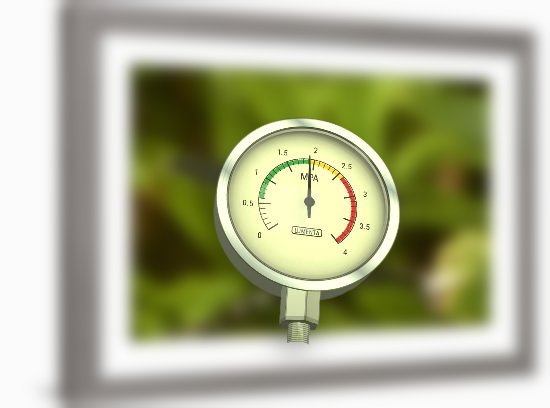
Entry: 1.9 MPa
